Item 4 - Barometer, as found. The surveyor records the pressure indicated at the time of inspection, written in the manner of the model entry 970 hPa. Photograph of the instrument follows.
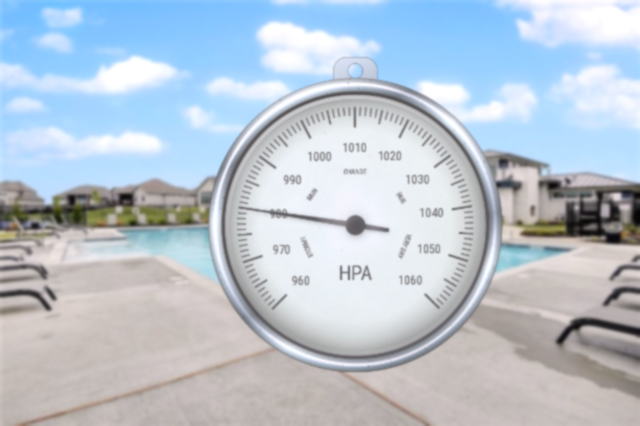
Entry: 980 hPa
